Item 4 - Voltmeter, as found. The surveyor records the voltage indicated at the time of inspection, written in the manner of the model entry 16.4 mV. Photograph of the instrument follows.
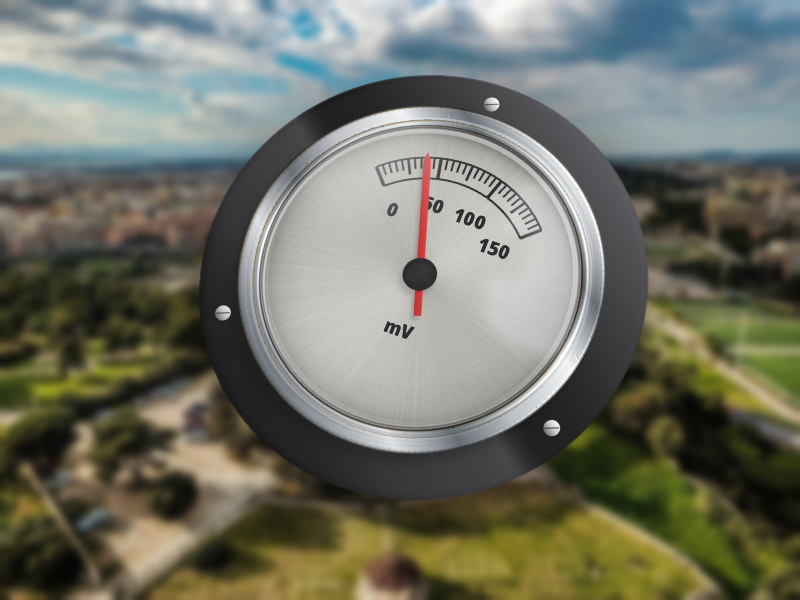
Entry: 40 mV
